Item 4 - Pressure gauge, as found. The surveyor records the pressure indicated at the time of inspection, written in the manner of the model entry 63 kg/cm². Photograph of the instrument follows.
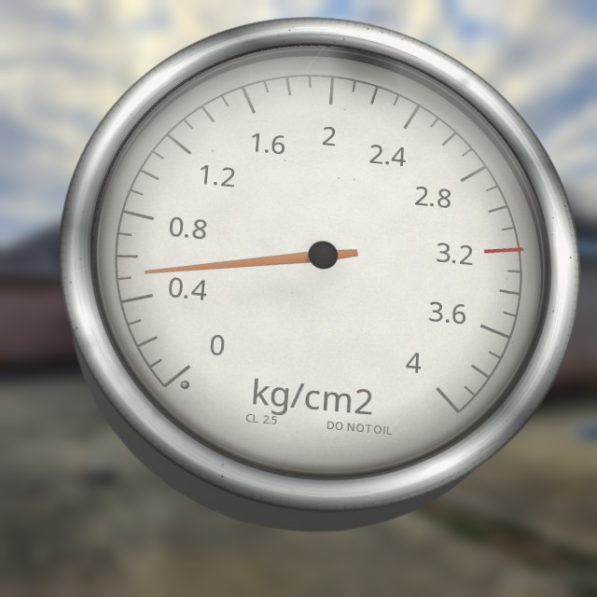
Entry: 0.5 kg/cm²
